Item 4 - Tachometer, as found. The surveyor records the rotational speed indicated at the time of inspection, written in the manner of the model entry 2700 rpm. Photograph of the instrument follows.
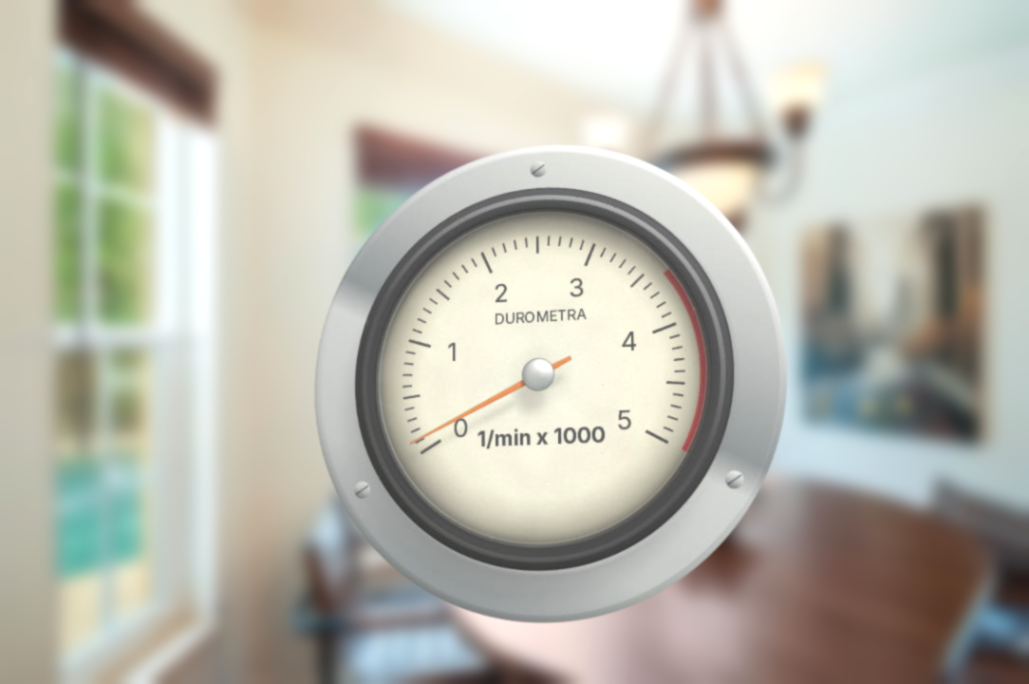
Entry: 100 rpm
